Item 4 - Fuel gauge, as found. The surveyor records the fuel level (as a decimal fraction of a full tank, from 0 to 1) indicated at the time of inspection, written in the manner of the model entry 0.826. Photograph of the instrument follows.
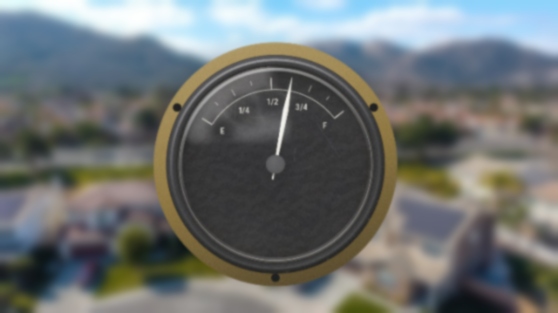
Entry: 0.625
